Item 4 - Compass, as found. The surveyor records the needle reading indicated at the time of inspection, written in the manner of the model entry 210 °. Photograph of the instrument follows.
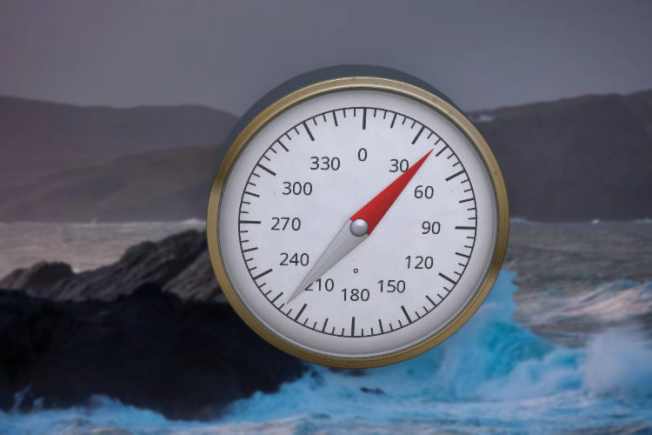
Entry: 40 °
